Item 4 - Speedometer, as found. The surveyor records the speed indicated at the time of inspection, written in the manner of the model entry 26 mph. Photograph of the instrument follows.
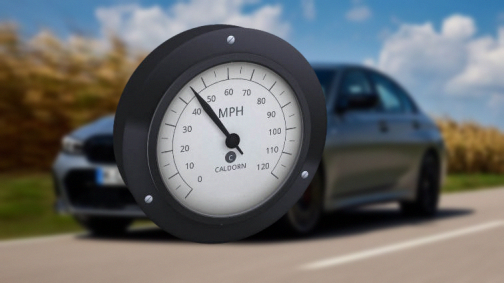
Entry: 45 mph
